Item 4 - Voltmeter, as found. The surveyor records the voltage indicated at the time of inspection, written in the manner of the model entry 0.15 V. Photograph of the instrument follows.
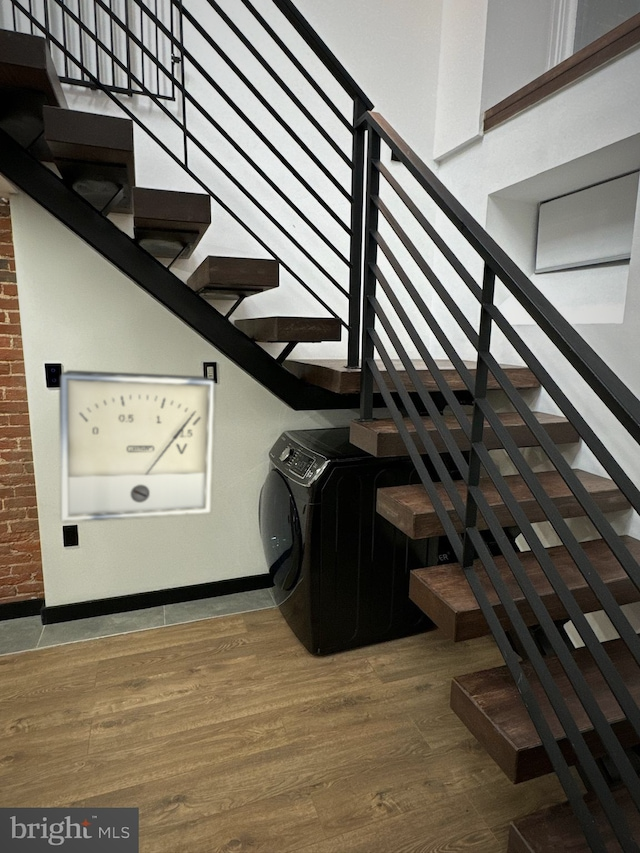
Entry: 1.4 V
